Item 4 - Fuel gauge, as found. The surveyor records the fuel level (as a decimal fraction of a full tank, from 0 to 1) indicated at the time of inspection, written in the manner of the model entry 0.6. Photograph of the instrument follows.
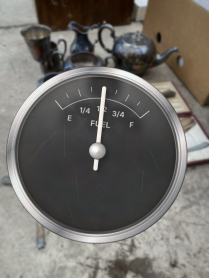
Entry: 0.5
